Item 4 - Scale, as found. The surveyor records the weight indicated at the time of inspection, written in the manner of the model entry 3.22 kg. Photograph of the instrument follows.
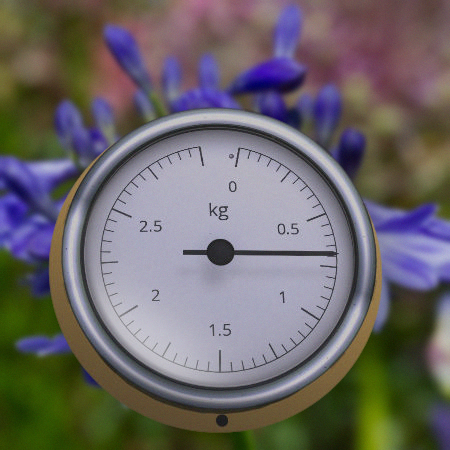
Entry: 0.7 kg
